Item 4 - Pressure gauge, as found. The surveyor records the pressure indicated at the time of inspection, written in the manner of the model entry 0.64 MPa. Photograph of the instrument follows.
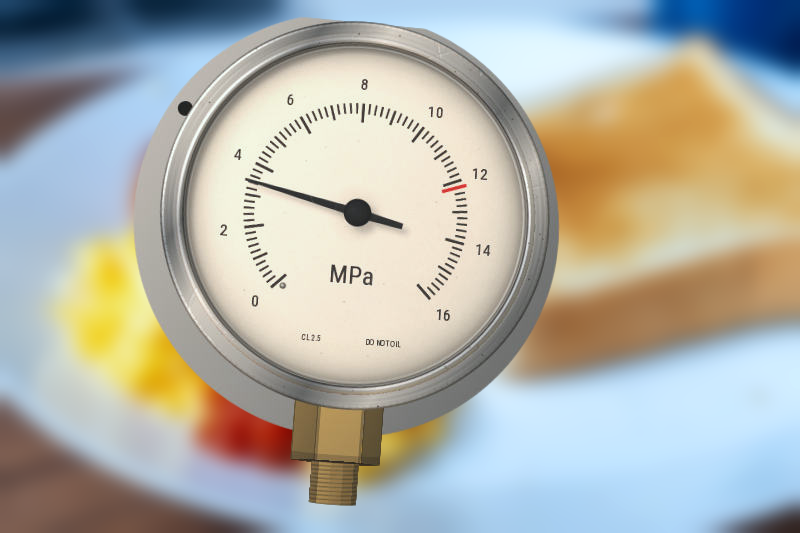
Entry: 3.4 MPa
